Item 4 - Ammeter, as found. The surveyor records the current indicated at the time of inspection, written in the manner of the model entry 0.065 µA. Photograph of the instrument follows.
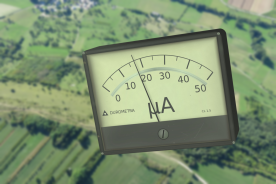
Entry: 17.5 µA
